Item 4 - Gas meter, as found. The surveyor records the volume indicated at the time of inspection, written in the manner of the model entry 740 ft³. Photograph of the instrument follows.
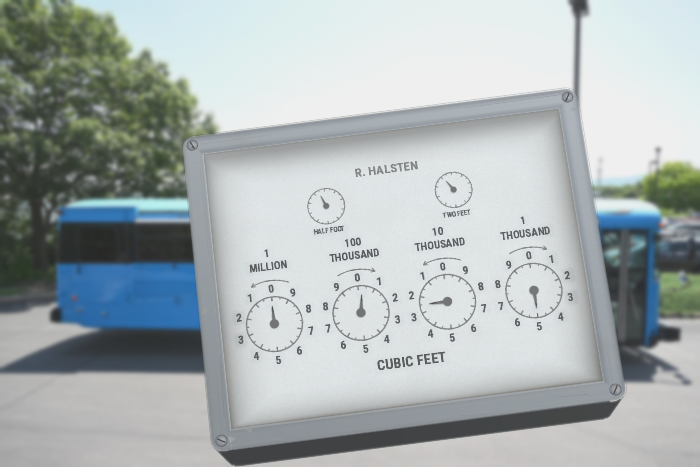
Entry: 2500 ft³
